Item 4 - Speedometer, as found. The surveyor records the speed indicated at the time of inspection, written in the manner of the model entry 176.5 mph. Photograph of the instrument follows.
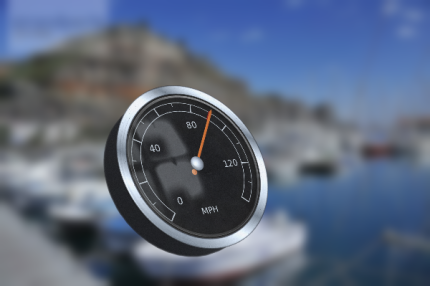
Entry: 90 mph
